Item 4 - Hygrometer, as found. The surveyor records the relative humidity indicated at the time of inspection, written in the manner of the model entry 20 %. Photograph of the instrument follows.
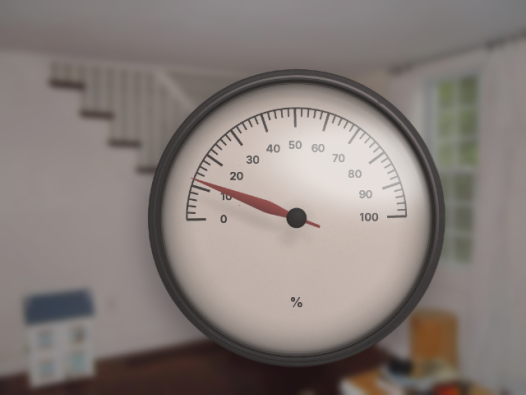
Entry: 12 %
